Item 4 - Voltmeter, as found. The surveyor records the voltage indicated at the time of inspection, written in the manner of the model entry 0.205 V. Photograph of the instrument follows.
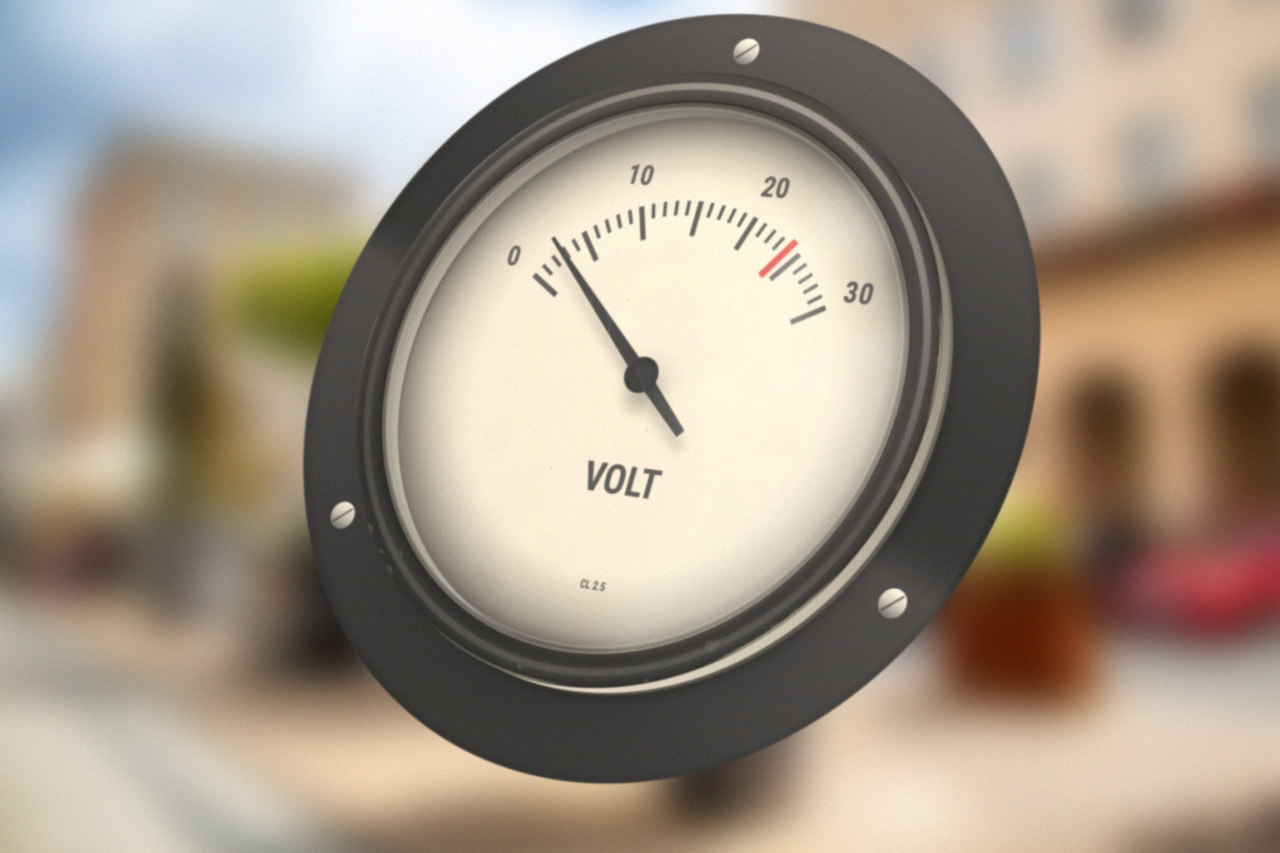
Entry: 3 V
